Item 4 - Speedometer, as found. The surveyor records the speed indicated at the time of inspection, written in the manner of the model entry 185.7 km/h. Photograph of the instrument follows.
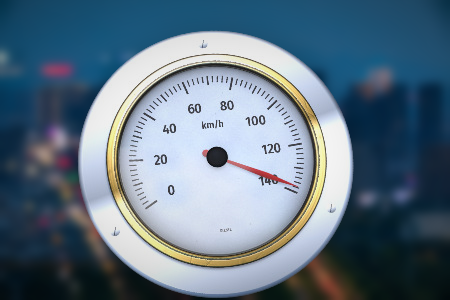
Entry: 138 km/h
